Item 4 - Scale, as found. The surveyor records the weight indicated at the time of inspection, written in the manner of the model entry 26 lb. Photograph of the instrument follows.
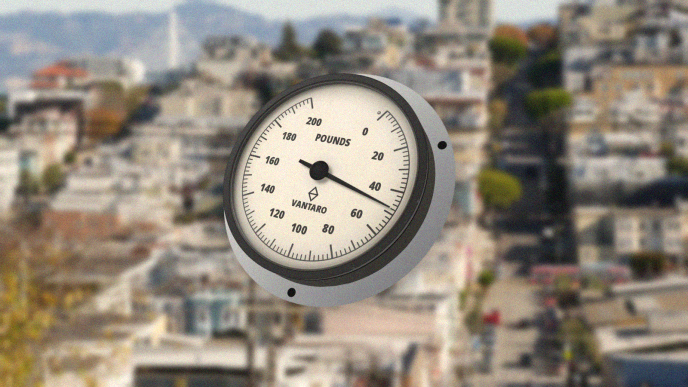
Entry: 48 lb
